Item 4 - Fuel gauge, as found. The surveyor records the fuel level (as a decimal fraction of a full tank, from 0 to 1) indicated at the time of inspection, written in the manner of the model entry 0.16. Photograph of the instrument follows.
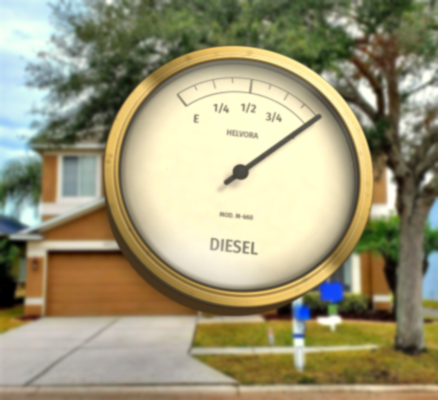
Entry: 1
